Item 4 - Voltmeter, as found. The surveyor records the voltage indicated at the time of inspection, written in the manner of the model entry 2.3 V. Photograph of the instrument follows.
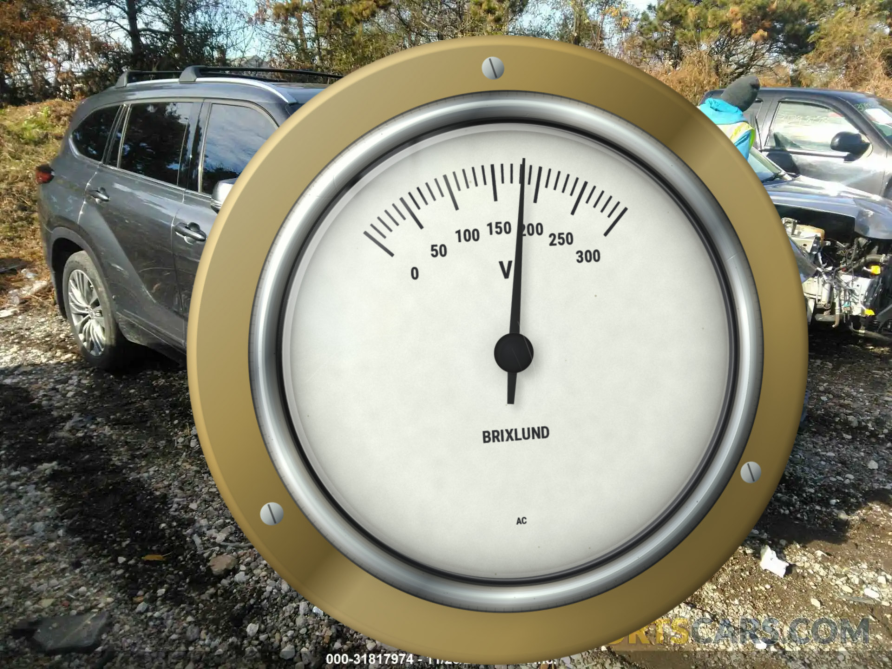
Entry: 180 V
